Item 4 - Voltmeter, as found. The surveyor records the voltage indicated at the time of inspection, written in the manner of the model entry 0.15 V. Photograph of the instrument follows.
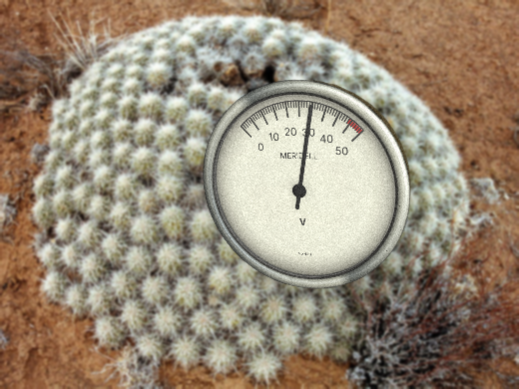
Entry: 30 V
